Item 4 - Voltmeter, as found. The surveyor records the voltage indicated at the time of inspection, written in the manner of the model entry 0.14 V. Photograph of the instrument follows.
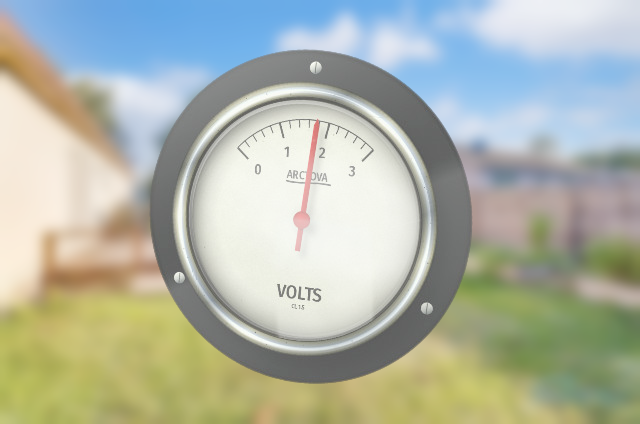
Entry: 1.8 V
